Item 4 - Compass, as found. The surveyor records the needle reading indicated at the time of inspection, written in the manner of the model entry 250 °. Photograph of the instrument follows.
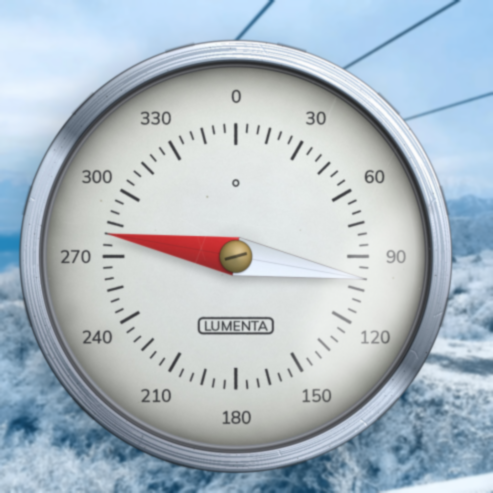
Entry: 280 °
